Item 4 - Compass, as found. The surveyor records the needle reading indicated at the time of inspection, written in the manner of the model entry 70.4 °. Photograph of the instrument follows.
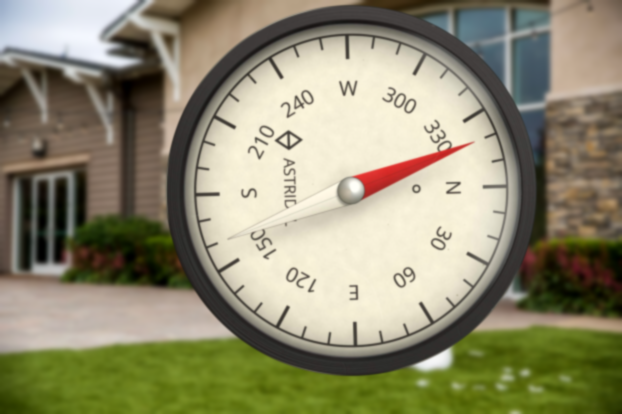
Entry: 340 °
